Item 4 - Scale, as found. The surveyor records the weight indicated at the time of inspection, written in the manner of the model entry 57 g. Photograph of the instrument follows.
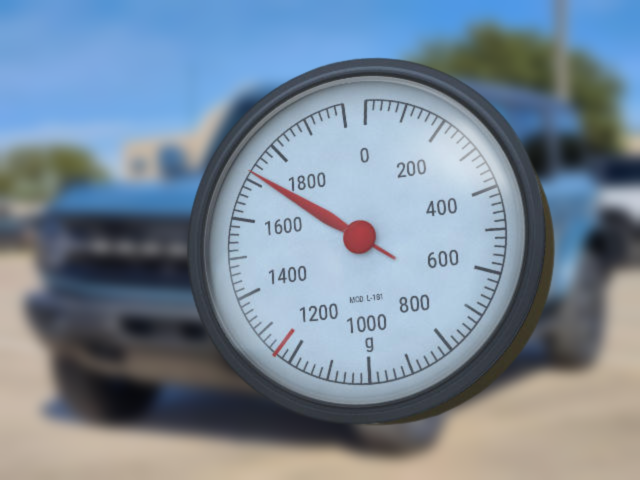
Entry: 1720 g
